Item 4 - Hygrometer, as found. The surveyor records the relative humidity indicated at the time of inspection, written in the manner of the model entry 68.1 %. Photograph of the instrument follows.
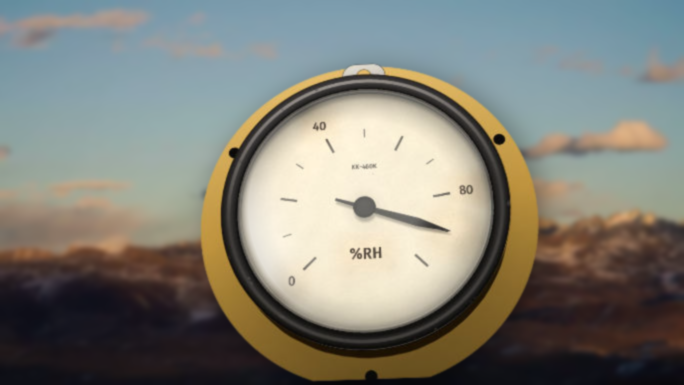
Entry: 90 %
